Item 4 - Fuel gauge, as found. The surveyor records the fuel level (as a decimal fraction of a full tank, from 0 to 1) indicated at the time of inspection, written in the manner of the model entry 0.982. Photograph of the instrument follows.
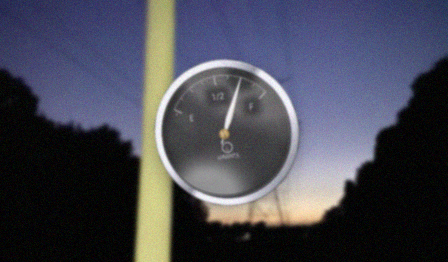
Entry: 0.75
